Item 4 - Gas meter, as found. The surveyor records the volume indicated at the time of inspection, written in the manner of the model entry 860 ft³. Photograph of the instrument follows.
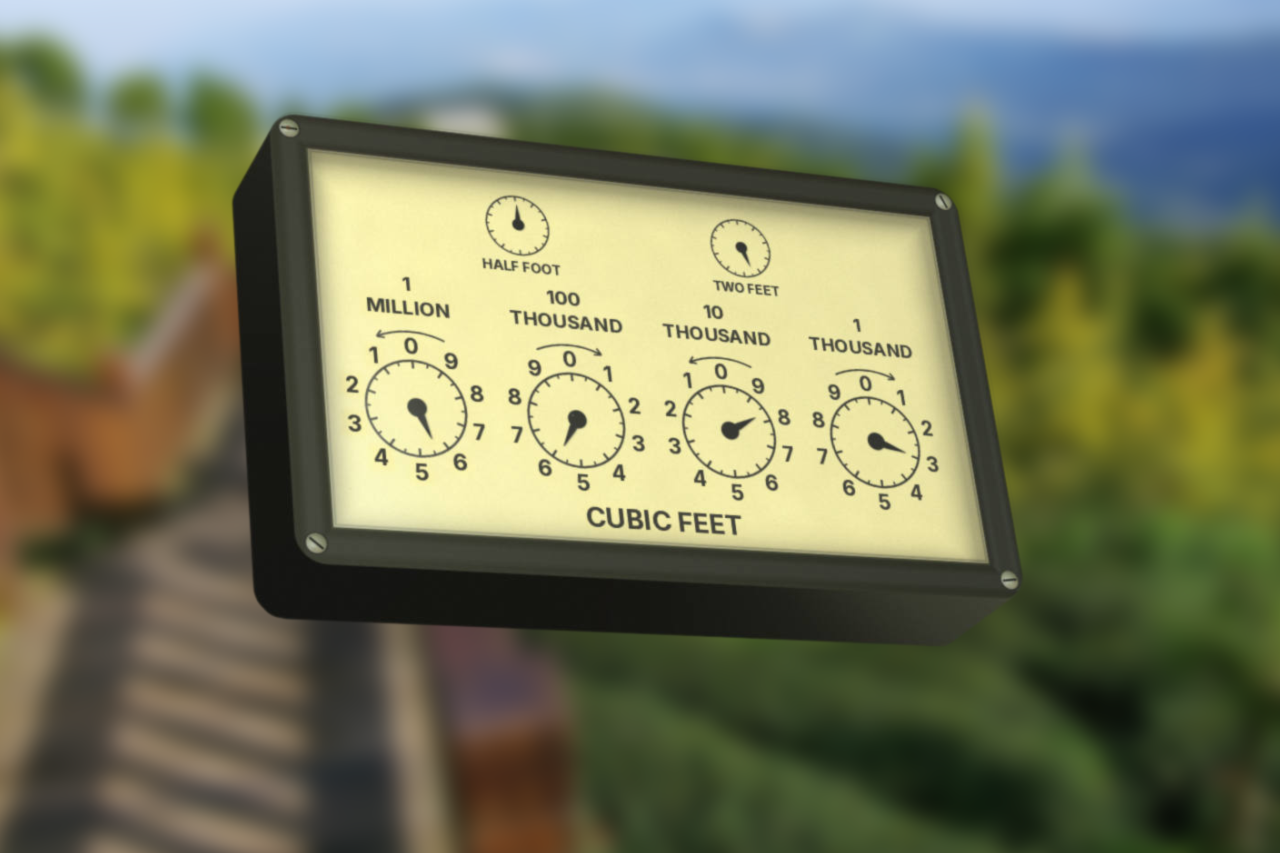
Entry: 558300 ft³
